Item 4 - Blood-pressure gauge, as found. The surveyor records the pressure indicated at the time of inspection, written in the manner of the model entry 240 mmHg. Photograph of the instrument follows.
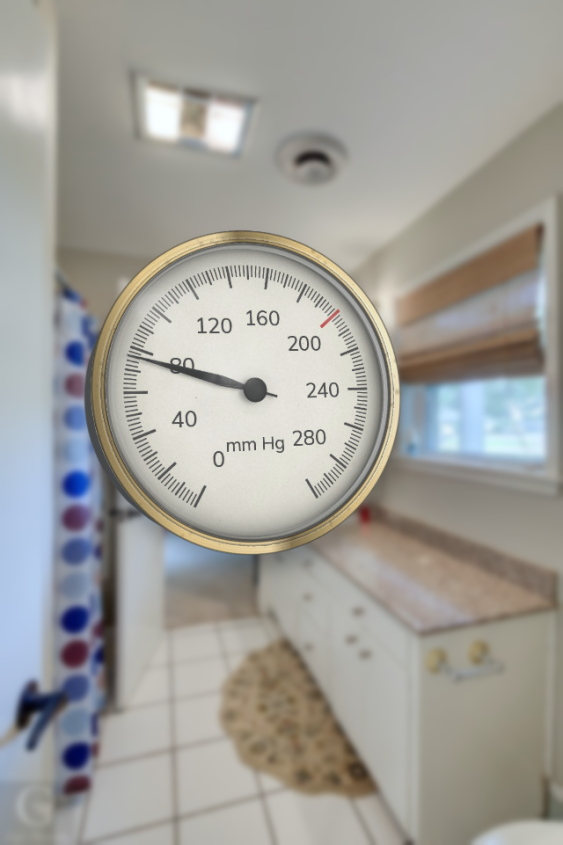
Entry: 76 mmHg
